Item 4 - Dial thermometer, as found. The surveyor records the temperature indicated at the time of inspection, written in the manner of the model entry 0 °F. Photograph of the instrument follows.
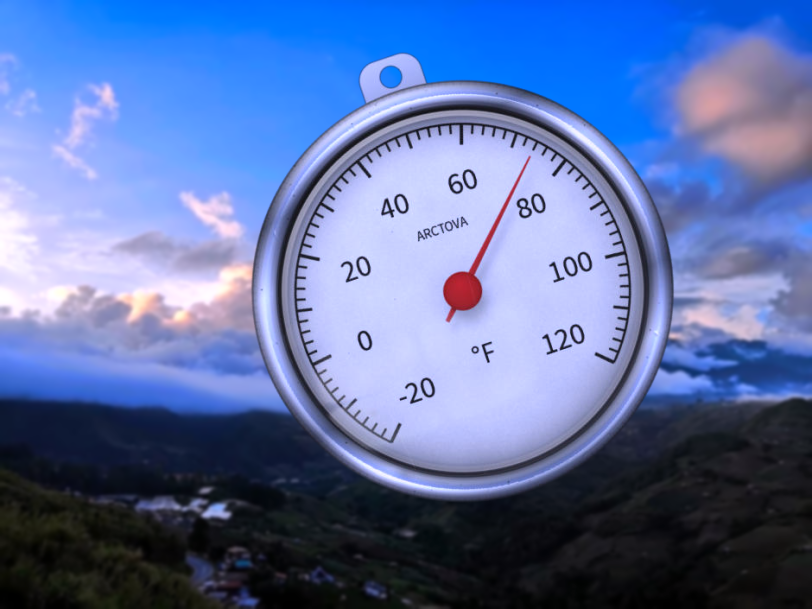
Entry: 74 °F
